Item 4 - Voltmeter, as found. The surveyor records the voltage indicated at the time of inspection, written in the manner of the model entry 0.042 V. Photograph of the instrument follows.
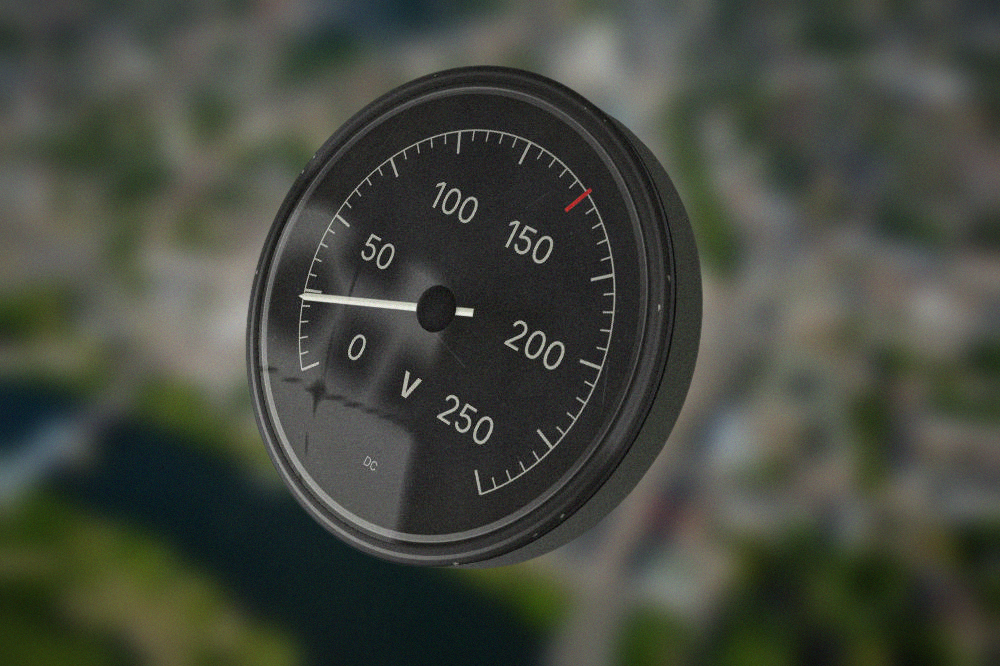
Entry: 22.5 V
